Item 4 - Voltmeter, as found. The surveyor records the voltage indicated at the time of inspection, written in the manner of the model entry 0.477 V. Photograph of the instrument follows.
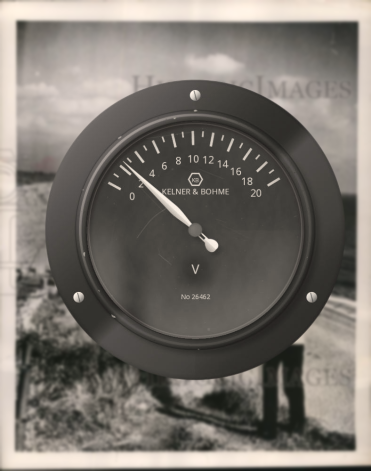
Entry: 2.5 V
